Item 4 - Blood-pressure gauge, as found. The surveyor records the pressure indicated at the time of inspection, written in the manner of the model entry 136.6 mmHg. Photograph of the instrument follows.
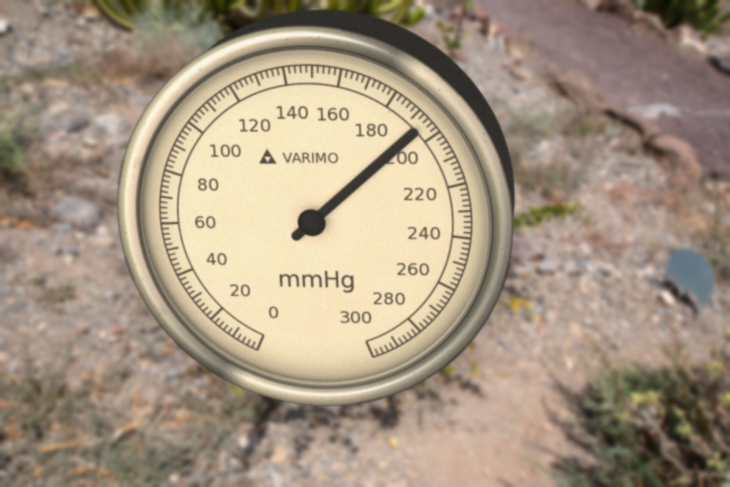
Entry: 194 mmHg
